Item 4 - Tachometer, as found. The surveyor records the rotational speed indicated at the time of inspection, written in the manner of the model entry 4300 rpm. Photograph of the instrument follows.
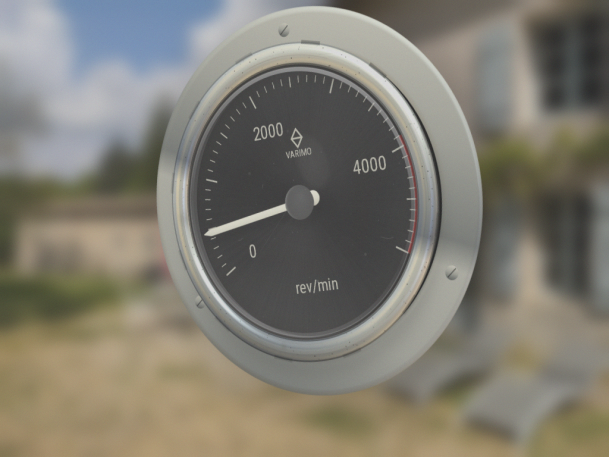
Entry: 450 rpm
